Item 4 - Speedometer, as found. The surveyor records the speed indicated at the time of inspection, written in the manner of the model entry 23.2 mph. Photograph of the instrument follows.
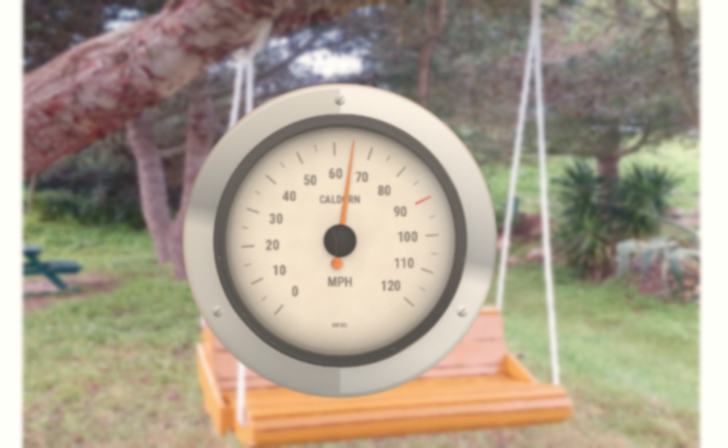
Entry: 65 mph
